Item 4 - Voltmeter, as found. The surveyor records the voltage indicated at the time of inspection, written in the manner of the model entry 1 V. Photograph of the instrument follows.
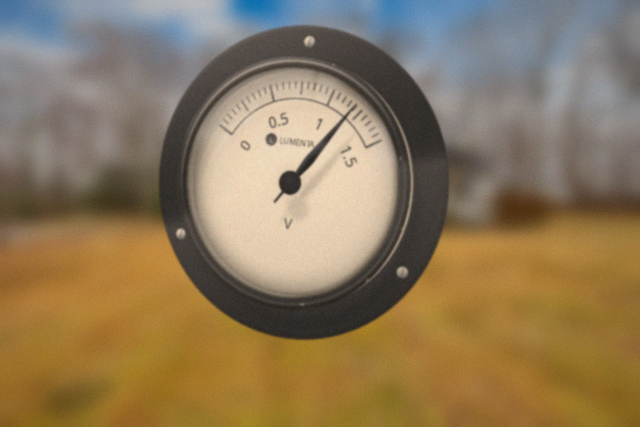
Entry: 1.2 V
